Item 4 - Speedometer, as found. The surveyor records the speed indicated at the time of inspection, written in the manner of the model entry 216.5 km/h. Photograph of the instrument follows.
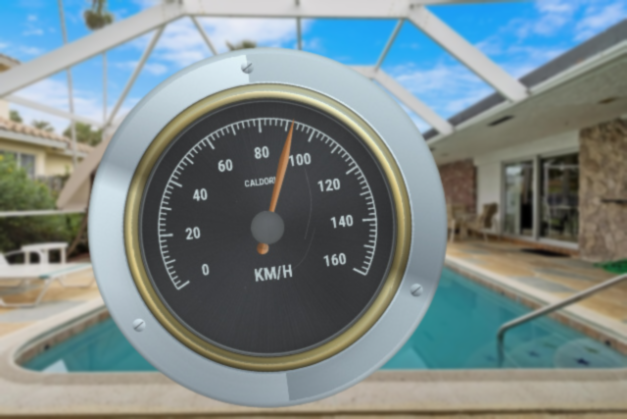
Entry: 92 km/h
